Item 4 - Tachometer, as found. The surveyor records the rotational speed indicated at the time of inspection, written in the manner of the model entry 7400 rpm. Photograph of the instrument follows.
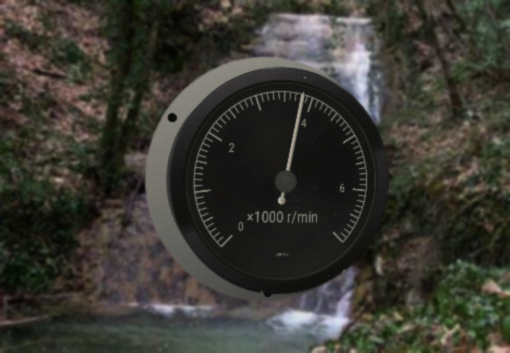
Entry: 3800 rpm
